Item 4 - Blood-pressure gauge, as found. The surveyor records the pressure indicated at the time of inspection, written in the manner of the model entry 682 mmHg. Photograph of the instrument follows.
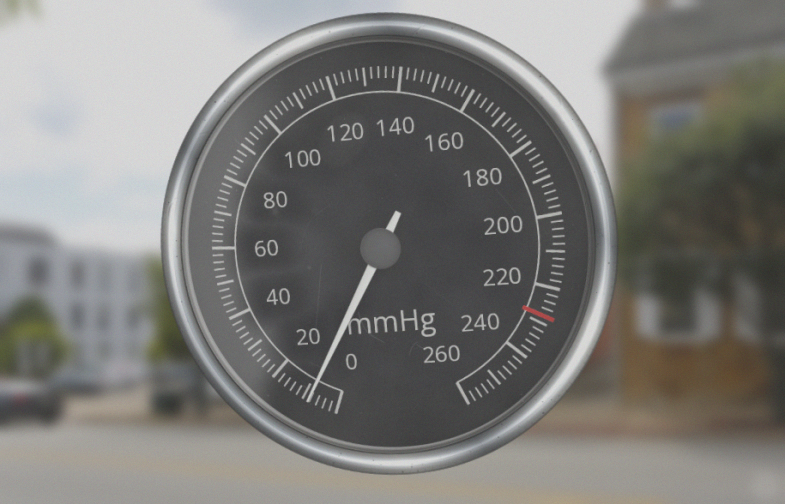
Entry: 8 mmHg
